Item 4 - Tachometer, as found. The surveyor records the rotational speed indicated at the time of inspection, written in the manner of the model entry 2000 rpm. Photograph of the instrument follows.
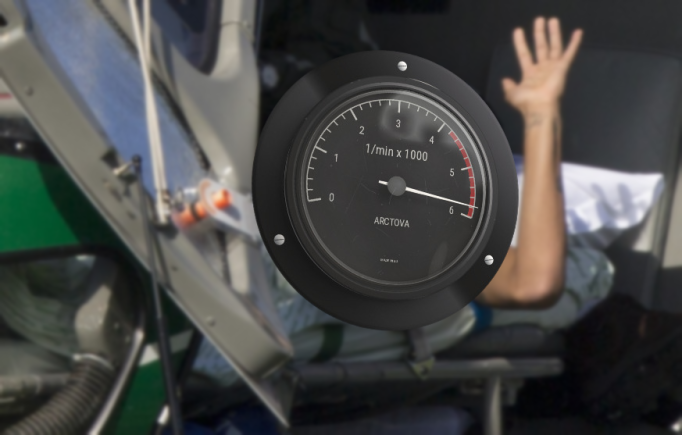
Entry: 5800 rpm
